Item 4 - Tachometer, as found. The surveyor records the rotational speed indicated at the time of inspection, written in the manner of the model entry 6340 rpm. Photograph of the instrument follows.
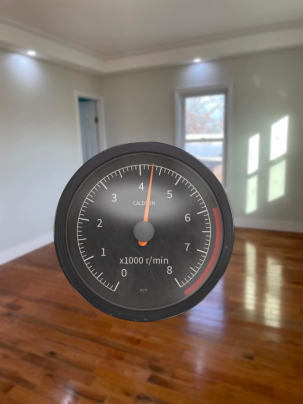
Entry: 4300 rpm
